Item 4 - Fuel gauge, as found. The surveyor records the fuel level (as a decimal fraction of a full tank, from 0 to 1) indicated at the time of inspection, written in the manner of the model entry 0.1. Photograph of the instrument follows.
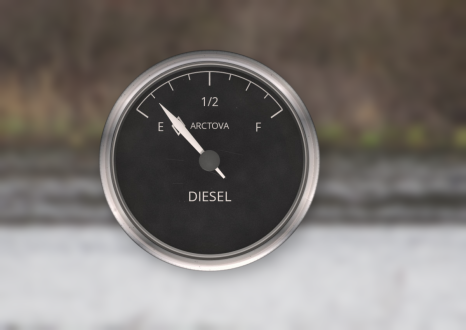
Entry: 0.125
